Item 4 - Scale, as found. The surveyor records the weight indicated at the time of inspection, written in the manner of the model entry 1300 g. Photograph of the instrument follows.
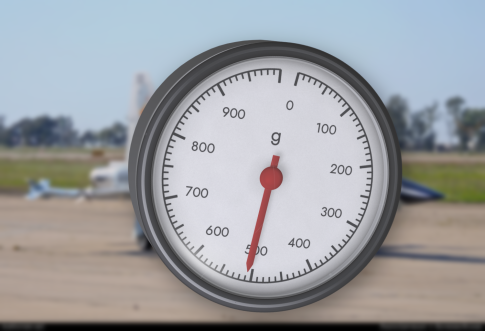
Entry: 510 g
